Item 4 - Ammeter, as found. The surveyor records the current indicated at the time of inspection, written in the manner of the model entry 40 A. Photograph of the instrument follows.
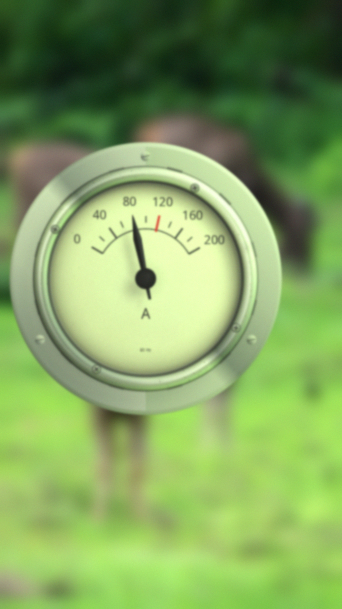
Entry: 80 A
